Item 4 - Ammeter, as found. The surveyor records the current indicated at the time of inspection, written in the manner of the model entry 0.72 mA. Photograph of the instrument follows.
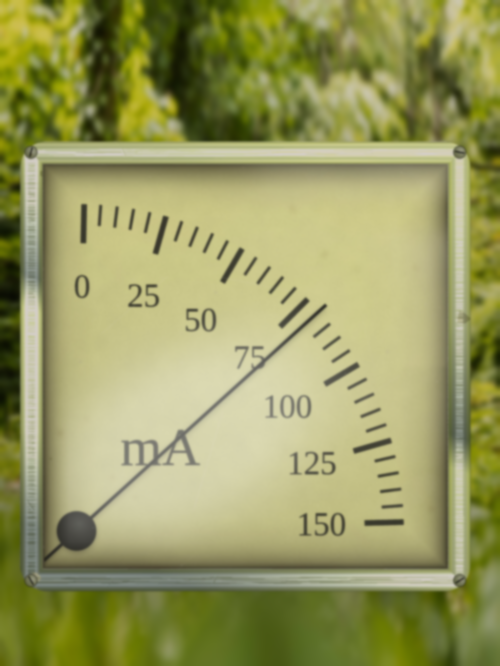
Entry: 80 mA
